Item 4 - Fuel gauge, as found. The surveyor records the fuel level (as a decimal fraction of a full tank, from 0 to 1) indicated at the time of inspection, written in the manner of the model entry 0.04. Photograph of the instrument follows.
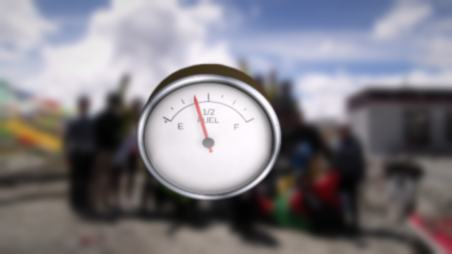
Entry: 0.375
